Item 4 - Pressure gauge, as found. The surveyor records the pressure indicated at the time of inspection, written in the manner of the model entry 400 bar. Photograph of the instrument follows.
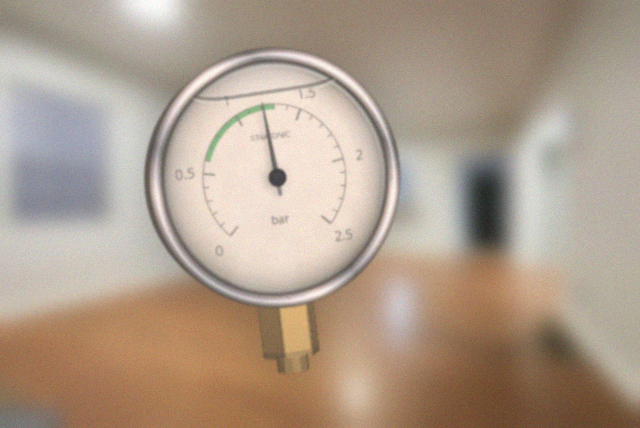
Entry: 1.2 bar
